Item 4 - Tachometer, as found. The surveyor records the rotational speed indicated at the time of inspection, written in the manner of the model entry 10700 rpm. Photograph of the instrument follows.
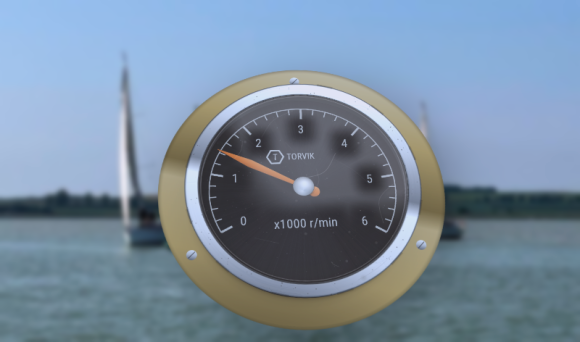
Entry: 1400 rpm
